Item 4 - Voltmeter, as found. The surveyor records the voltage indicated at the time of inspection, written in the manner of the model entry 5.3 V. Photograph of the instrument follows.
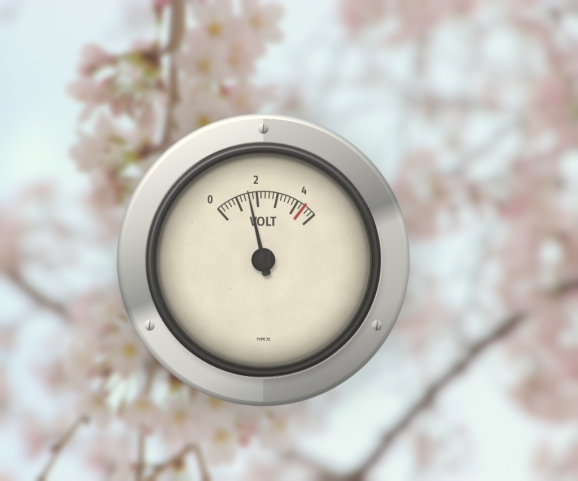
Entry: 1.6 V
